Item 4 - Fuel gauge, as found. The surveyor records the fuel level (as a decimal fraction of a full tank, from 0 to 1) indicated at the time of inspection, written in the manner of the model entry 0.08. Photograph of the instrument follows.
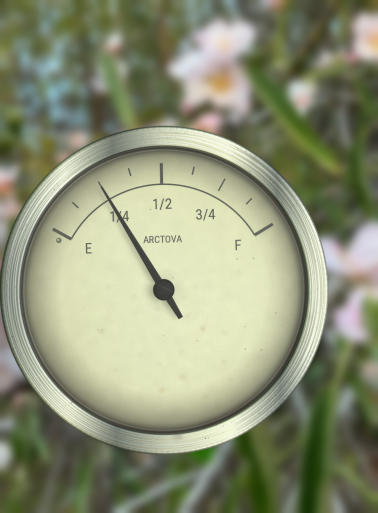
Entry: 0.25
